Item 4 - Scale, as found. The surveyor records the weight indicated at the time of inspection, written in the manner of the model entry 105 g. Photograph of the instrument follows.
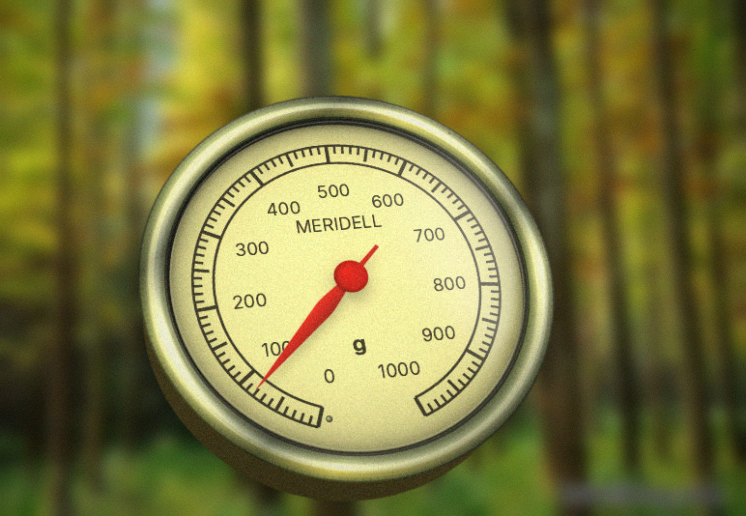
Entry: 80 g
